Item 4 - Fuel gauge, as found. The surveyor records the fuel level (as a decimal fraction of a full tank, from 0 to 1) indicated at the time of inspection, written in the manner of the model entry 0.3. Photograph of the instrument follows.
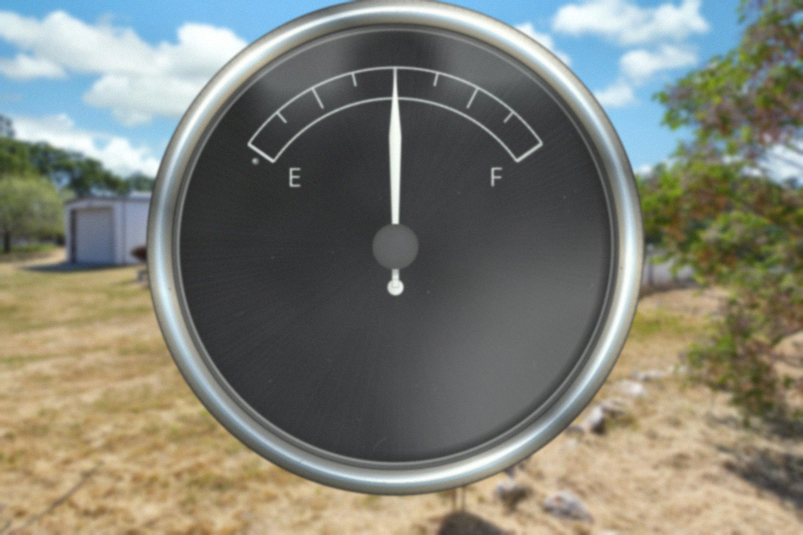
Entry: 0.5
